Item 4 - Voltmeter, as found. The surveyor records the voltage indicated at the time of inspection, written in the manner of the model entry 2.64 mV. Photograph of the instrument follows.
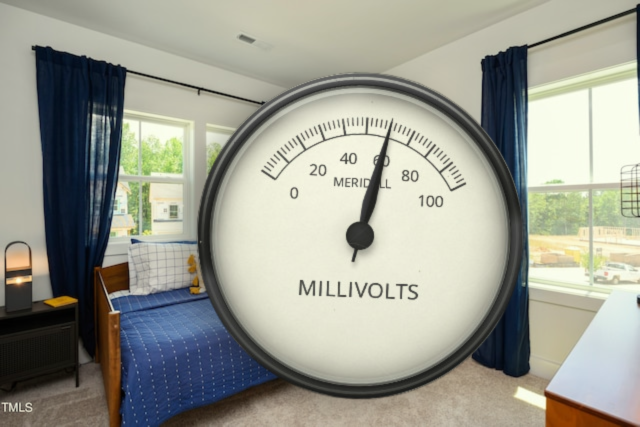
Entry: 60 mV
